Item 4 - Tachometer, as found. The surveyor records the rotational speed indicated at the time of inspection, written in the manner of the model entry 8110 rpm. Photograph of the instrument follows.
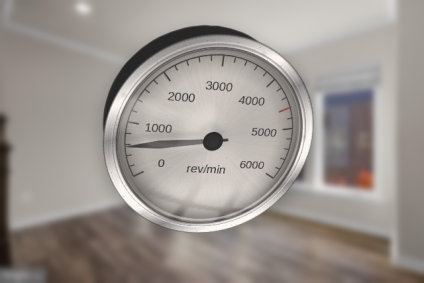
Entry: 600 rpm
